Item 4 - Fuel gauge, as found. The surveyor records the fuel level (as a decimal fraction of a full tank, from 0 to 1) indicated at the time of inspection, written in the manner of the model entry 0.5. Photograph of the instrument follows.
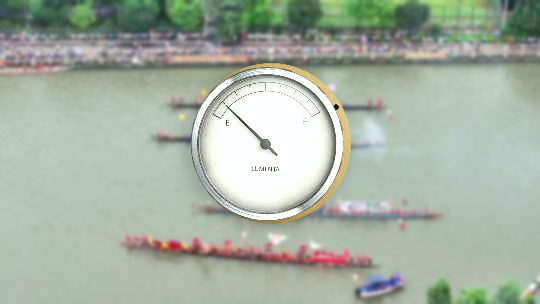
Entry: 0.125
